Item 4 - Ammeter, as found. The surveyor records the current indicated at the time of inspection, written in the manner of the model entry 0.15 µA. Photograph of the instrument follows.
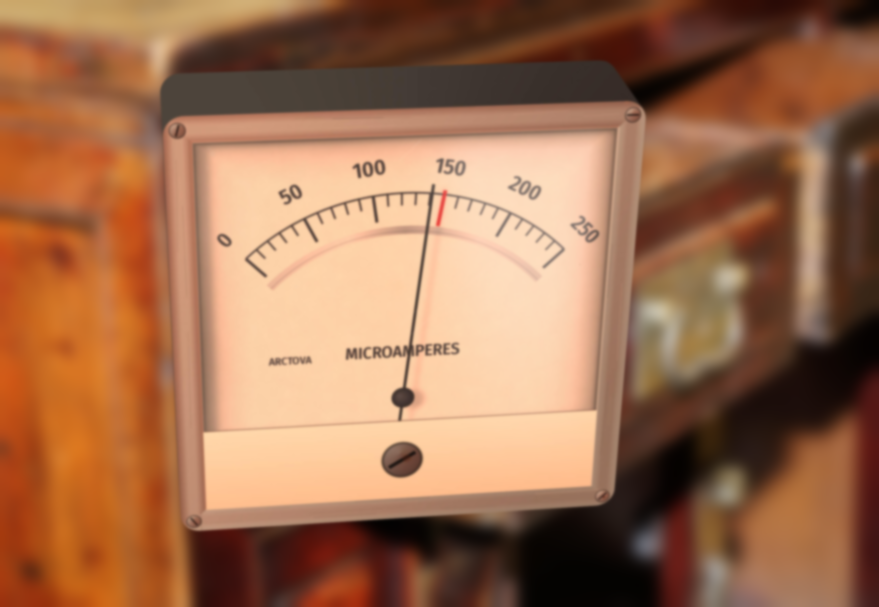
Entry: 140 µA
